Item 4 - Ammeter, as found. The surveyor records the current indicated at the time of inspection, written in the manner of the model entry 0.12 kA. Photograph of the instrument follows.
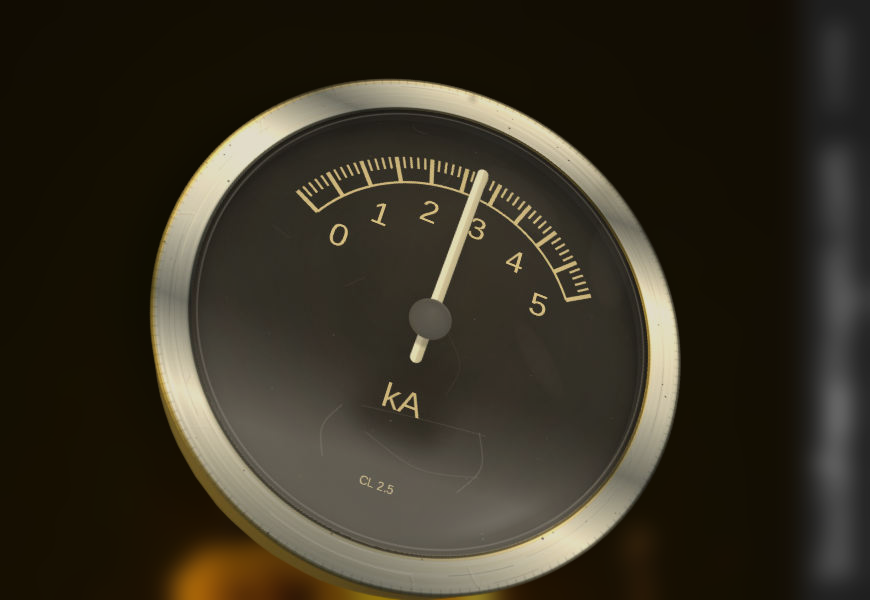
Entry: 2.7 kA
